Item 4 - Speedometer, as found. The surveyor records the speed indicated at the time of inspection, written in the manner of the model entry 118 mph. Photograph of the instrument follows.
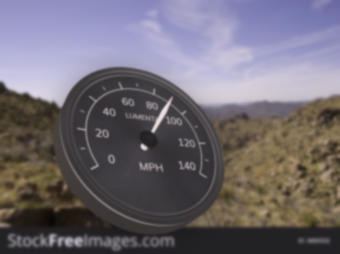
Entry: 90 mph
